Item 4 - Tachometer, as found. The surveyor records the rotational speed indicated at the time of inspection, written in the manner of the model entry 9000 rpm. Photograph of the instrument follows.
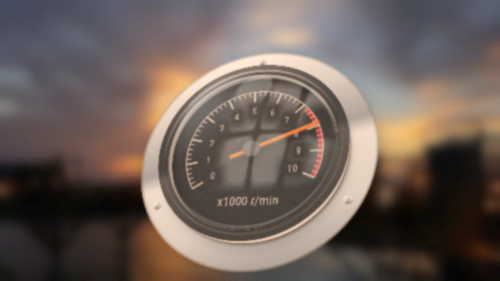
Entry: 8000 rpm
